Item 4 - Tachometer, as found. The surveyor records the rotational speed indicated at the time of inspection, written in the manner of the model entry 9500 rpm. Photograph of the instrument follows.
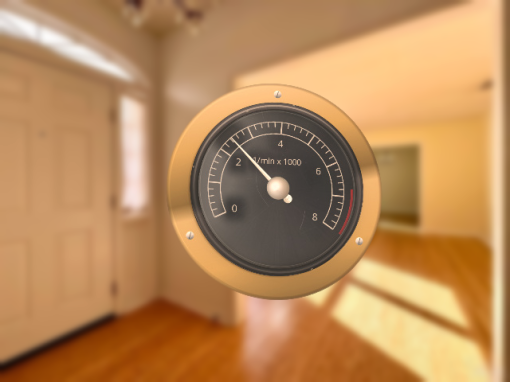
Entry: 2400 rpm
